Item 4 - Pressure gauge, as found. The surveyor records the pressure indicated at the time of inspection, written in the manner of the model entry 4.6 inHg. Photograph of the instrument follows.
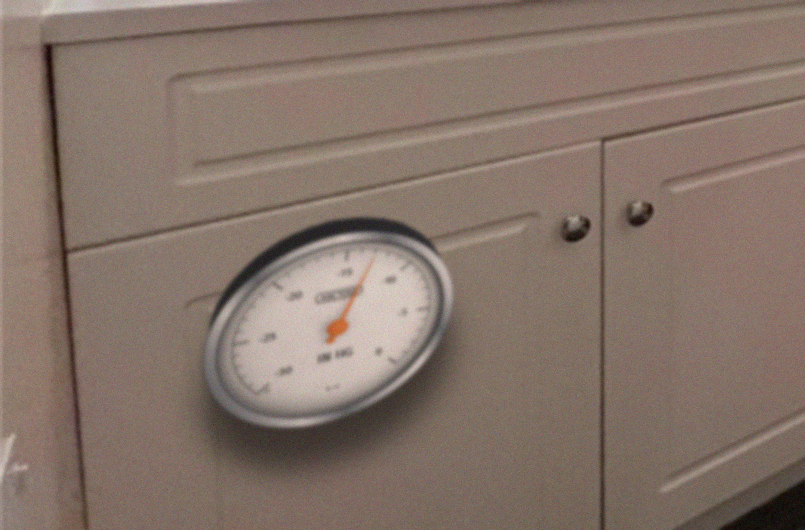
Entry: -13 inHg
